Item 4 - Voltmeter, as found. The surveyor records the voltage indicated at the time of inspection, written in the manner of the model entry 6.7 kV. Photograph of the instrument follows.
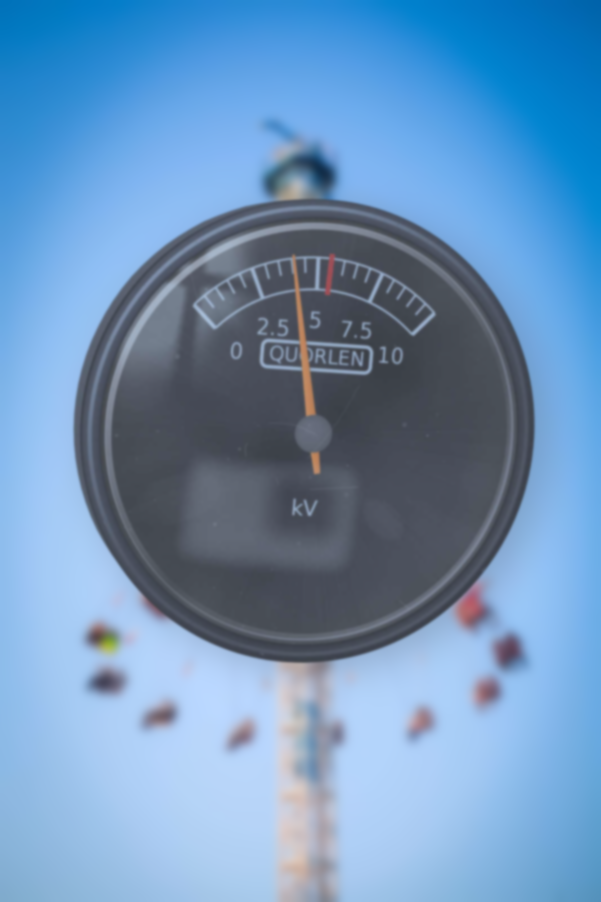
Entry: 4 kV
